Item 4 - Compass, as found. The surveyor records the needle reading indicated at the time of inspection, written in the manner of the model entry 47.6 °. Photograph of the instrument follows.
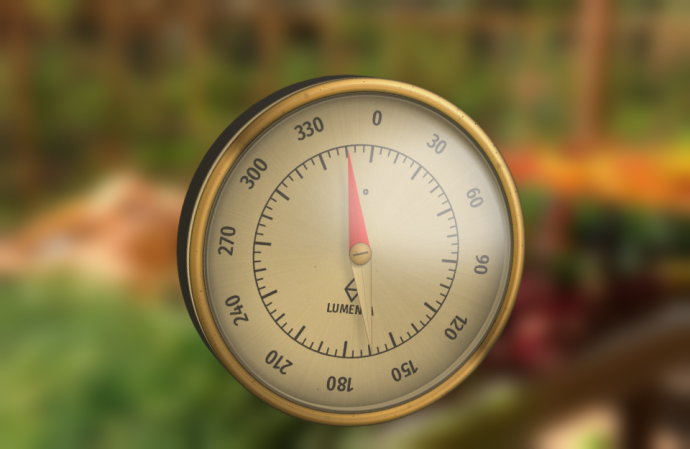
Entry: 345 °
